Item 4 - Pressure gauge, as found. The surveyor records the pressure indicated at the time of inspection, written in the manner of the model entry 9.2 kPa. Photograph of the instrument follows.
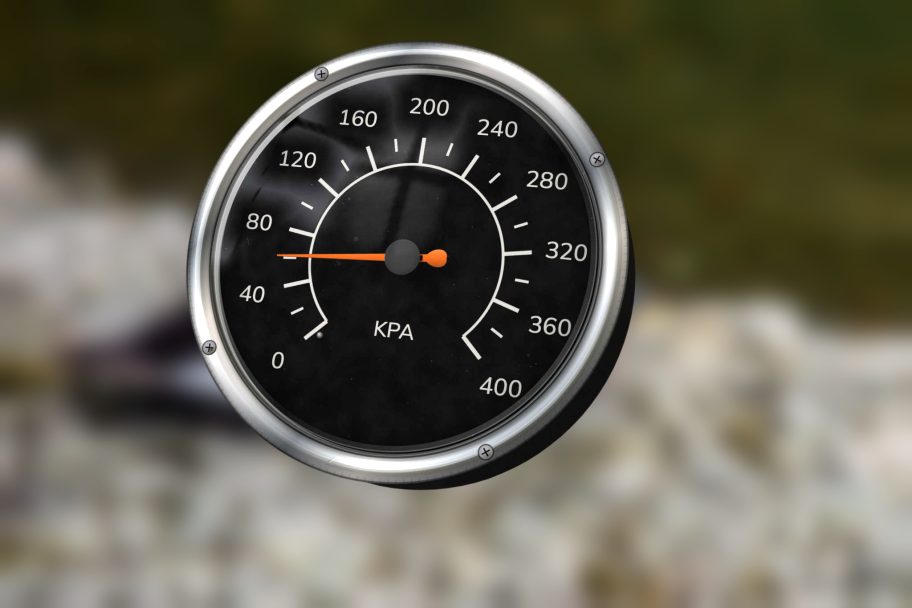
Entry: 60 kPa
